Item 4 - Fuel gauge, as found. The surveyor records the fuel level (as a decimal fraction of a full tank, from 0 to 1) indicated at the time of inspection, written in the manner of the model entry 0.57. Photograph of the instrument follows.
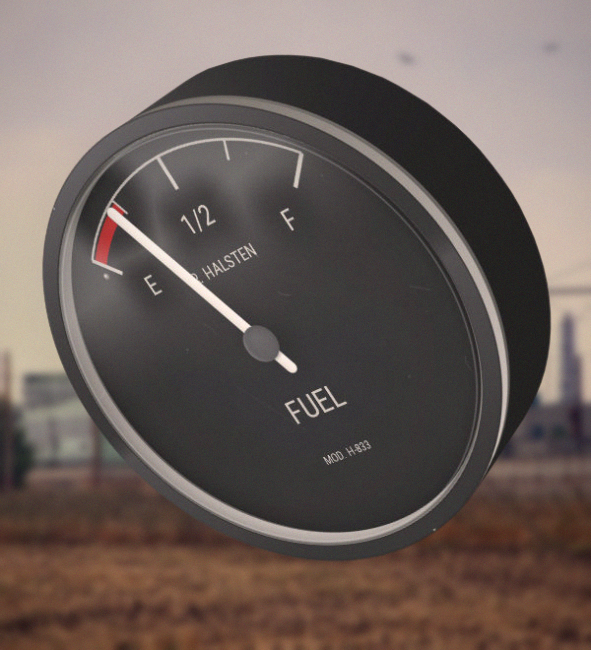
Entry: 0.25
